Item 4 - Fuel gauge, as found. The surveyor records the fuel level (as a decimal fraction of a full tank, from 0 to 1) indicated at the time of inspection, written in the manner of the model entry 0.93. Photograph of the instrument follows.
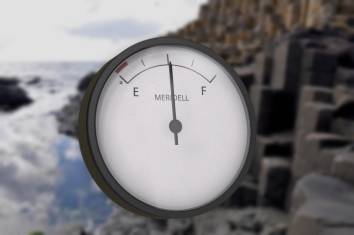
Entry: 0.5
